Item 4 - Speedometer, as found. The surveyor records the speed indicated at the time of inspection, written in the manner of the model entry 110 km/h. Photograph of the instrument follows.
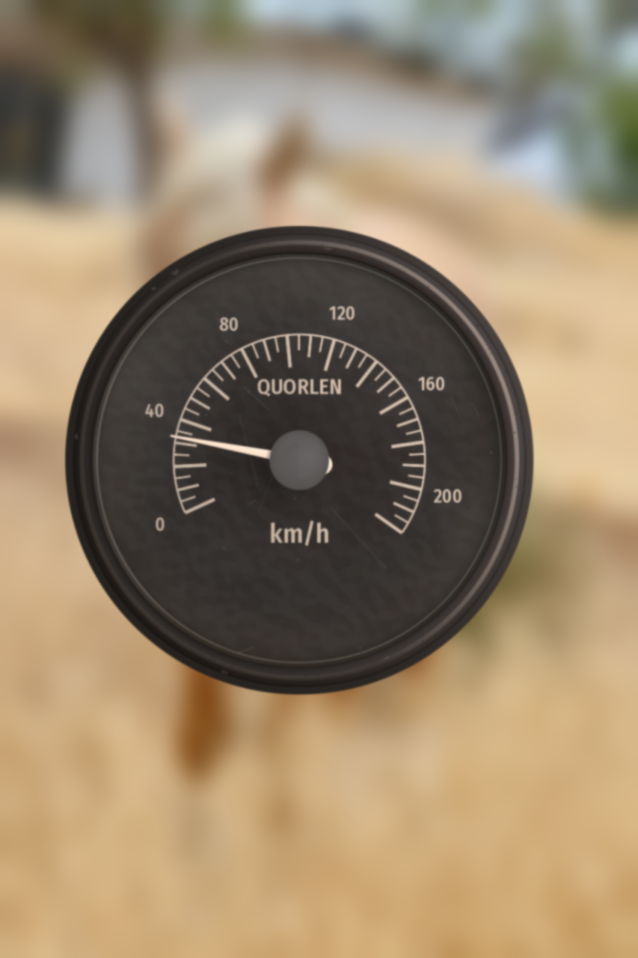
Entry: 32.5 km/h
